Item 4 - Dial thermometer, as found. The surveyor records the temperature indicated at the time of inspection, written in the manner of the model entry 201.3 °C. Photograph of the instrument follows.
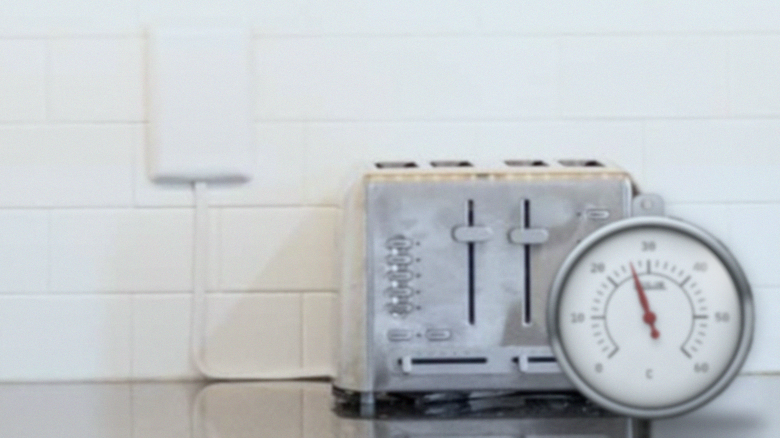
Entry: 26 °C
